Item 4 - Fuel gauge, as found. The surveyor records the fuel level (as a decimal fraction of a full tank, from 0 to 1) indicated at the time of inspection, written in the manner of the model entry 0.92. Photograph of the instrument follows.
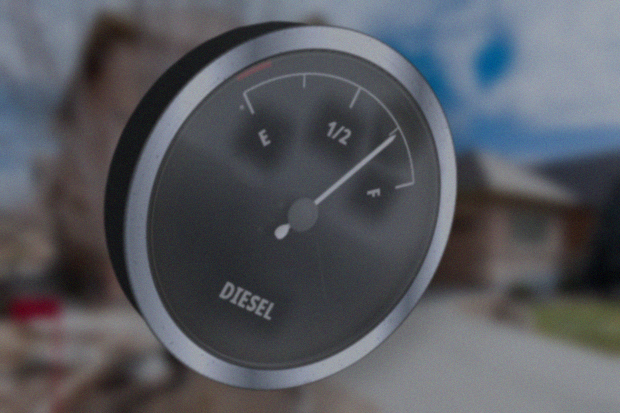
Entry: 0.75
